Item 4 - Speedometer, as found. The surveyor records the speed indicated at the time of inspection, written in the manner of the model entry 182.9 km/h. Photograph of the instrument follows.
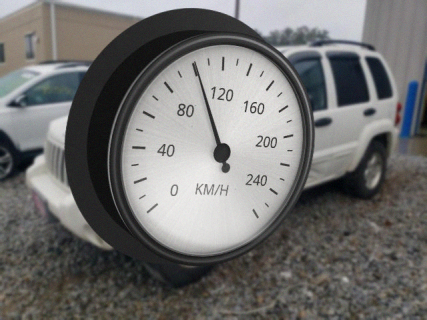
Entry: 100 km/h
